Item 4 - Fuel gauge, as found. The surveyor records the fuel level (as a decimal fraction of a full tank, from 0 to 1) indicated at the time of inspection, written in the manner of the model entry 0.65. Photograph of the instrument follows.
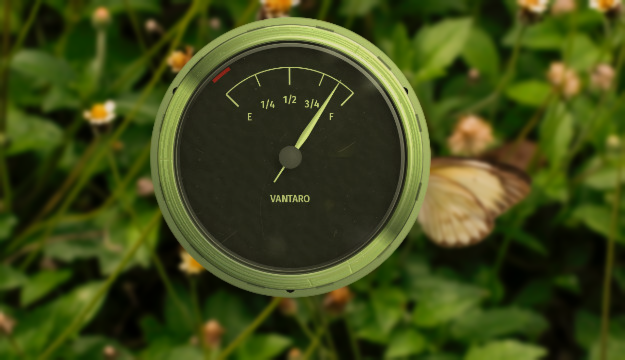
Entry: 0.875
